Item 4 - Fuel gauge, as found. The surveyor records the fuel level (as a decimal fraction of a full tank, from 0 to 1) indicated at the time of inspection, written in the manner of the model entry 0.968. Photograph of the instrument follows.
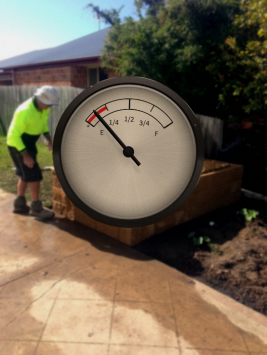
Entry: 0.125
